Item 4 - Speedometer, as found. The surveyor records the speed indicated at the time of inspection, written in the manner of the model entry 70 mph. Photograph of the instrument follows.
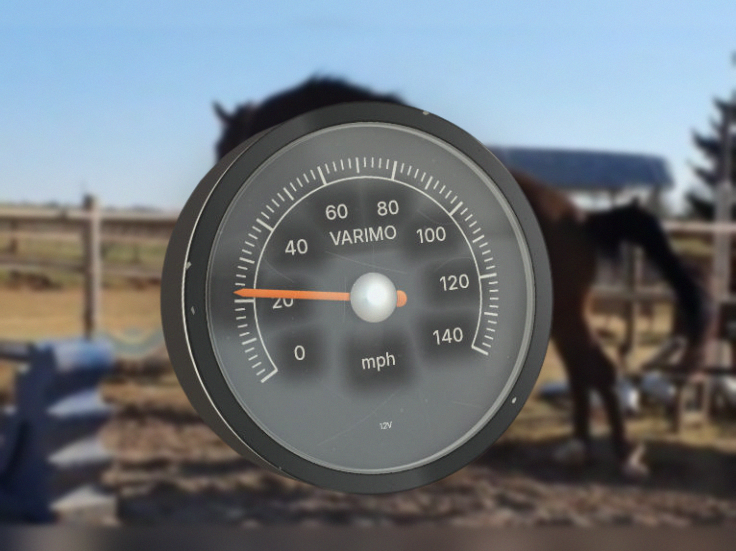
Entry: 22 mph
